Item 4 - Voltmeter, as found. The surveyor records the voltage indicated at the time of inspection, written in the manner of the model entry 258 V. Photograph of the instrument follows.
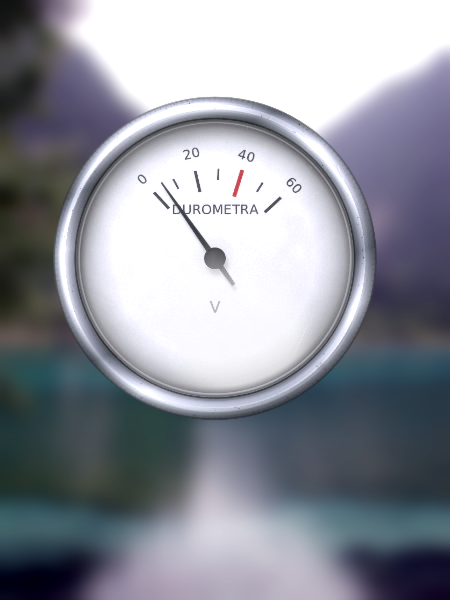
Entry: 5 V
